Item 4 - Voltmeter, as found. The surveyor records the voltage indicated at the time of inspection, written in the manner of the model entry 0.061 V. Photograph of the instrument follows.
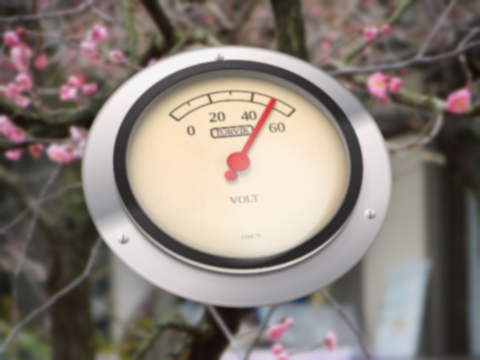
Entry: 50 V
